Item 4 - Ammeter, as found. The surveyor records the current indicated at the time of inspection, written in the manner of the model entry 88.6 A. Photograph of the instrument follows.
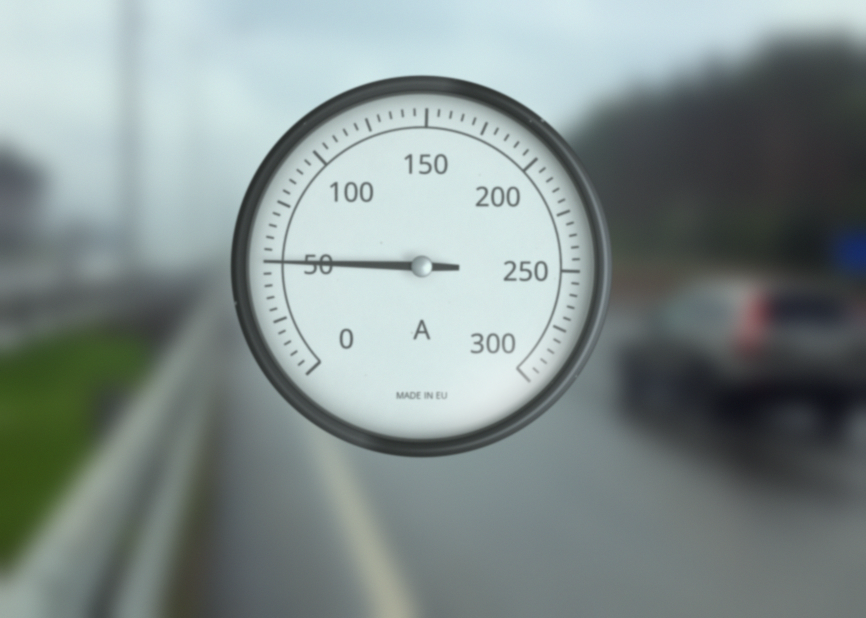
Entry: 50 A
